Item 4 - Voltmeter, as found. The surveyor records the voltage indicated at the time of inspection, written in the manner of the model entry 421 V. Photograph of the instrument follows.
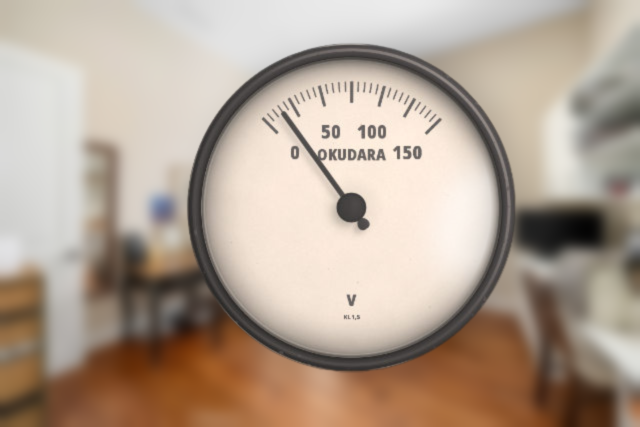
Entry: 15 V
